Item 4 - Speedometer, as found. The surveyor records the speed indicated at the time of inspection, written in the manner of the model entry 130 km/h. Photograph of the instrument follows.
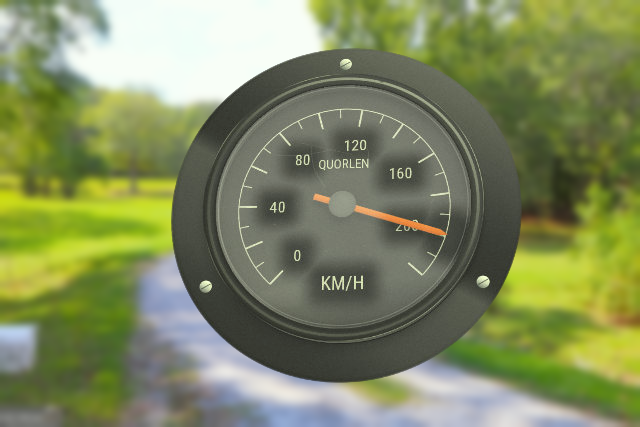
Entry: 200 km/h
